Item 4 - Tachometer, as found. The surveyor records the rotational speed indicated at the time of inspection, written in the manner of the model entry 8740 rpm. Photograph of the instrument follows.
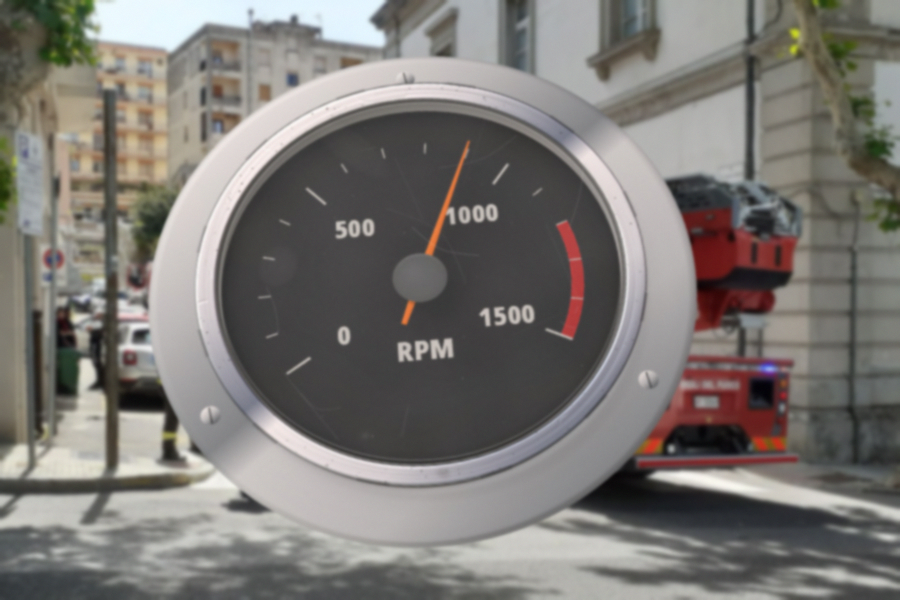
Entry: 900 rpm
